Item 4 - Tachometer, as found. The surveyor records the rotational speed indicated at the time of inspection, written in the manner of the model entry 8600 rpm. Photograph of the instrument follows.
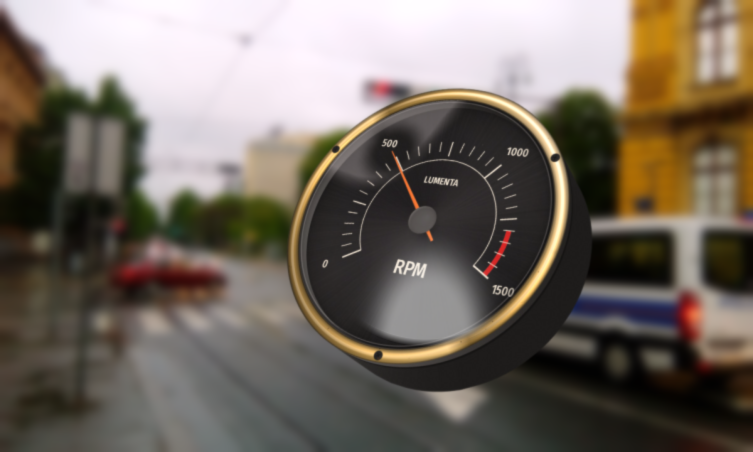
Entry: 500 rpm
